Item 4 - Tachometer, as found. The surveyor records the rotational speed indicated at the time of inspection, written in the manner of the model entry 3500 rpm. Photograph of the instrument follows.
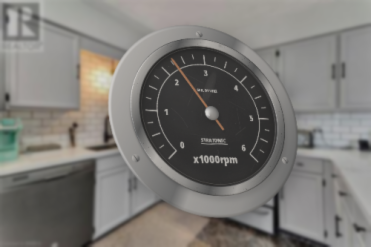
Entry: 2250 rpm
